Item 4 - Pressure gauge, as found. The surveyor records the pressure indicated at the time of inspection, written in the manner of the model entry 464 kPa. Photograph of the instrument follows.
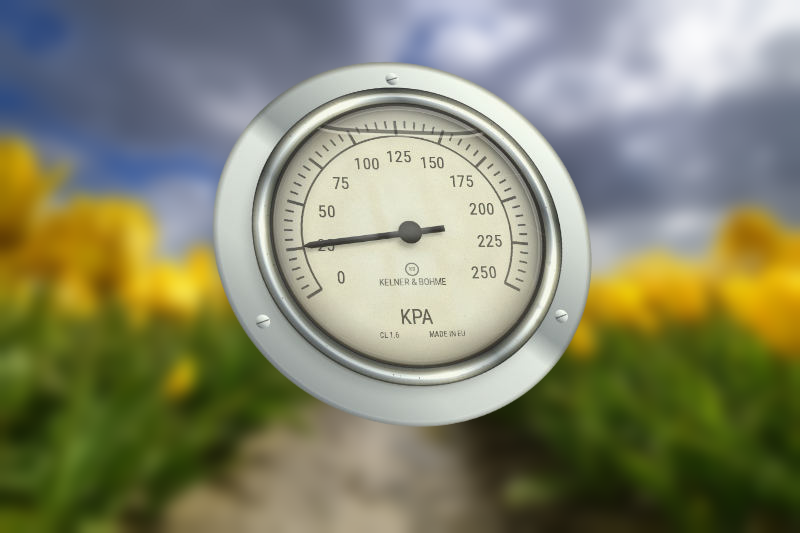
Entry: 25 kPa
